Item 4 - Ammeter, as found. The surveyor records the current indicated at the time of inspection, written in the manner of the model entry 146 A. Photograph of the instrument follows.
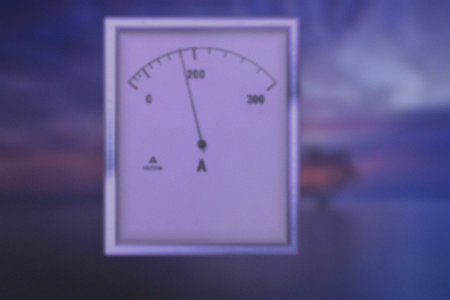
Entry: 180 A
